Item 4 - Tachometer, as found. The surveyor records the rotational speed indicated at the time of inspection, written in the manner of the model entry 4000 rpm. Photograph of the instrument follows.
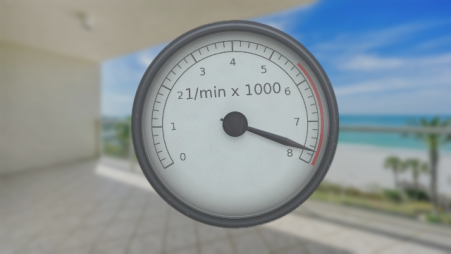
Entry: 7700 rpm
